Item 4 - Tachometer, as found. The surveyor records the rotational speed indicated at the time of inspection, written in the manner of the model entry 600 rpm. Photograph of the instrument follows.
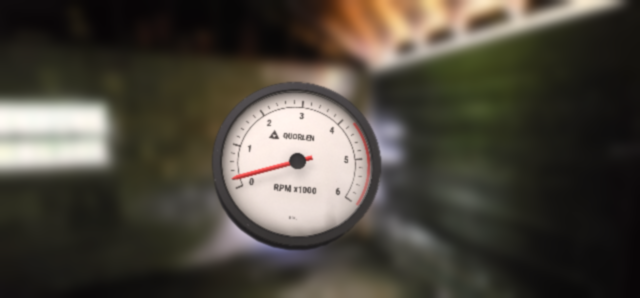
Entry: 200 rpm
